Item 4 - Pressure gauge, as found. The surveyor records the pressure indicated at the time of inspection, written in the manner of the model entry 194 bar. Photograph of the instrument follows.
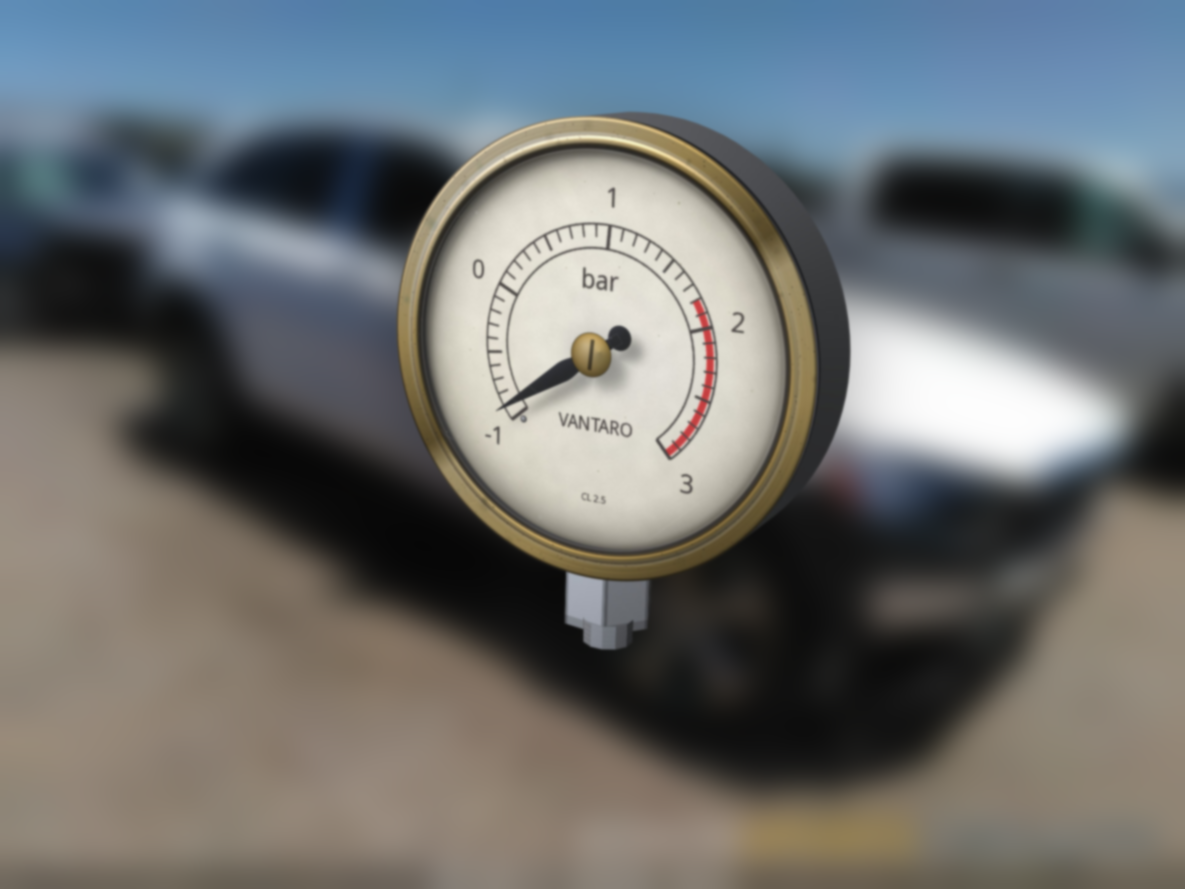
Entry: -0.9 bar
